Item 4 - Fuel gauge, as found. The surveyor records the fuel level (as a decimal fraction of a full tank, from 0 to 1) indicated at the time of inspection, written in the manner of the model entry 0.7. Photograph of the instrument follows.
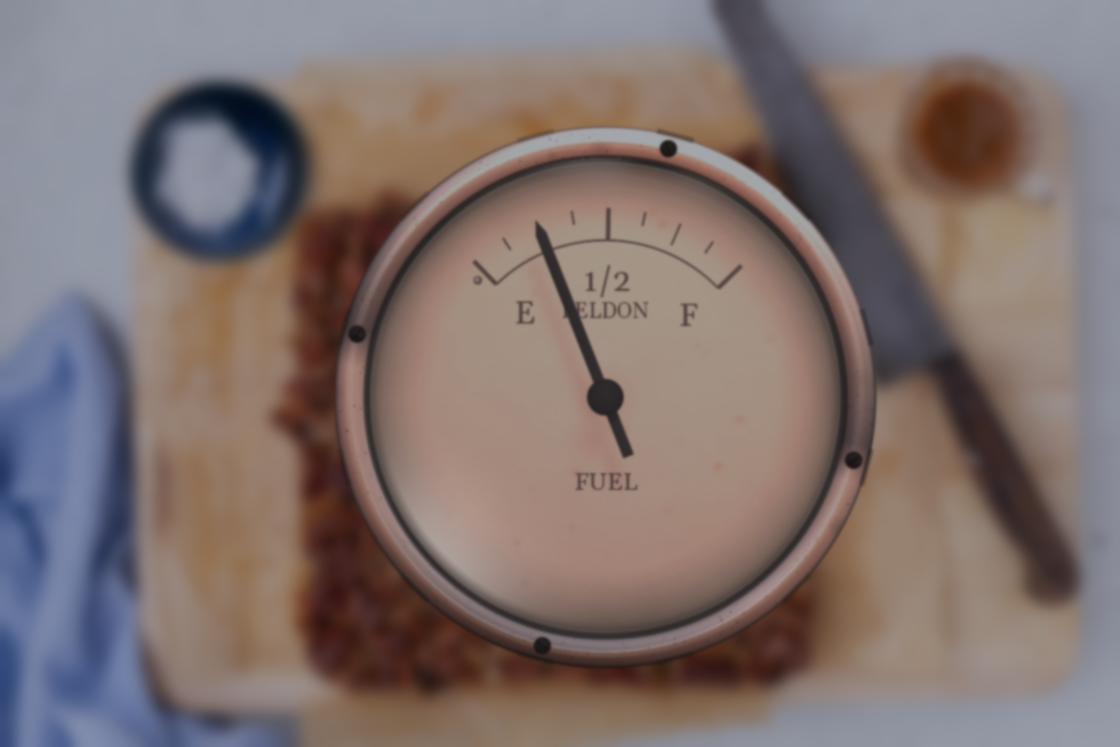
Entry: 0.25
